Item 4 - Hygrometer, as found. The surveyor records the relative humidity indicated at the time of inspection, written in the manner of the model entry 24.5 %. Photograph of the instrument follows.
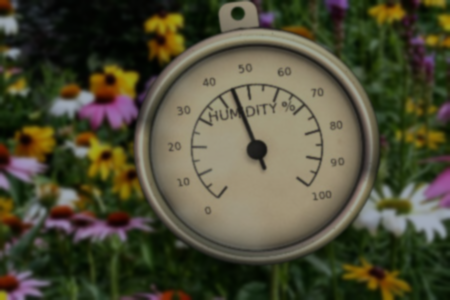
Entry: 45 %
